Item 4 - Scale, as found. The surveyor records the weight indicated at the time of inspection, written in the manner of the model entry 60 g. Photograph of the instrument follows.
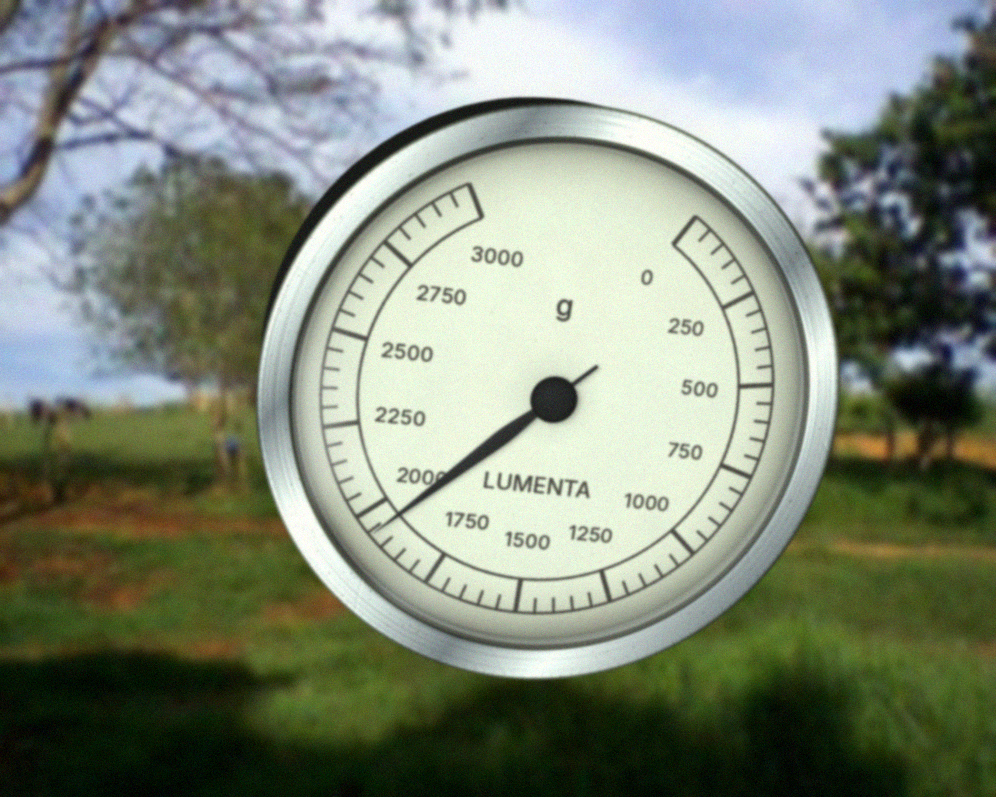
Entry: 1950 g
